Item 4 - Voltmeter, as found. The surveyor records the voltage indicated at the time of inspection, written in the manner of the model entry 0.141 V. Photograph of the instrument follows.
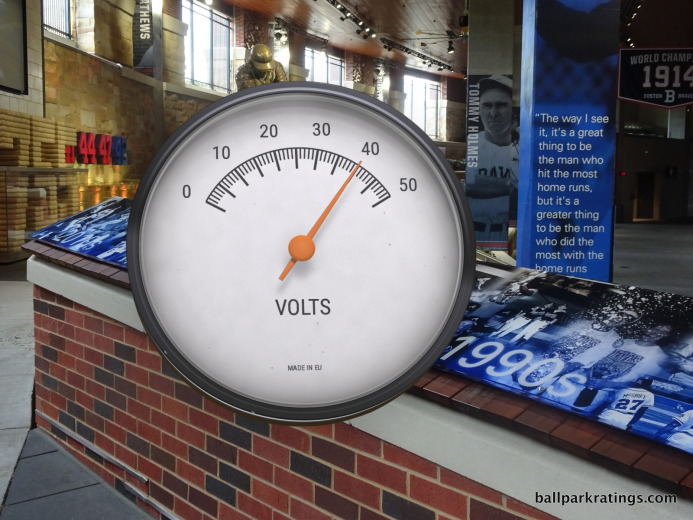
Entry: 40 V
